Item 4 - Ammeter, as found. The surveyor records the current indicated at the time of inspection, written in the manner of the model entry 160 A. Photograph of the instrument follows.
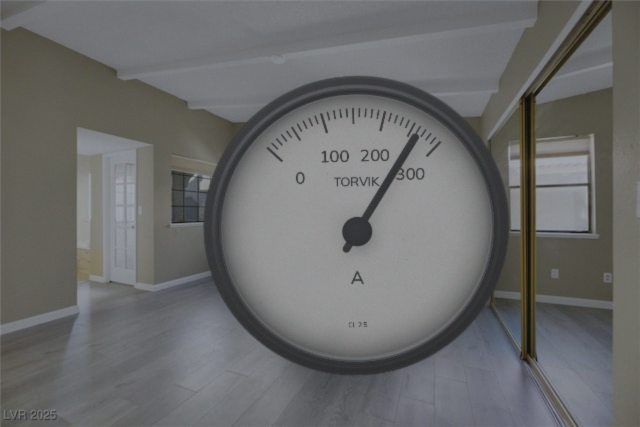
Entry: 260 A
